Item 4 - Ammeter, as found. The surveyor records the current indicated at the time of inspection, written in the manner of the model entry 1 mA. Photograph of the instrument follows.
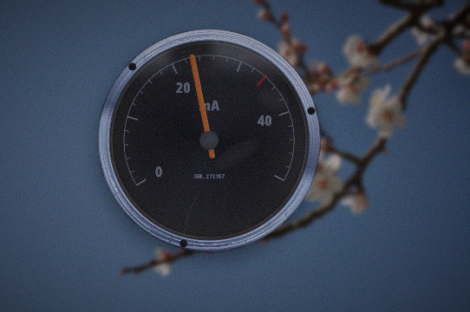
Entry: 23 mA
